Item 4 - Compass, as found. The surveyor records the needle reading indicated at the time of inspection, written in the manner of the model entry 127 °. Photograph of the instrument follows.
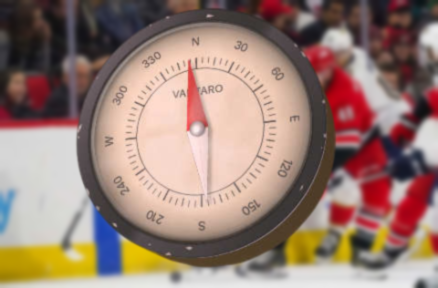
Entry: 355 °
